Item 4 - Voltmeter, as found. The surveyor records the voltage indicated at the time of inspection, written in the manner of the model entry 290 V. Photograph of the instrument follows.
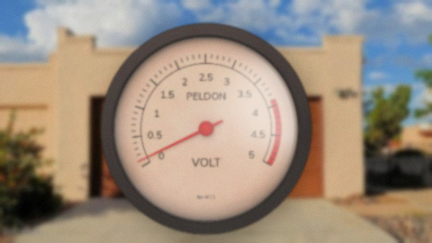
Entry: 0.1 V
